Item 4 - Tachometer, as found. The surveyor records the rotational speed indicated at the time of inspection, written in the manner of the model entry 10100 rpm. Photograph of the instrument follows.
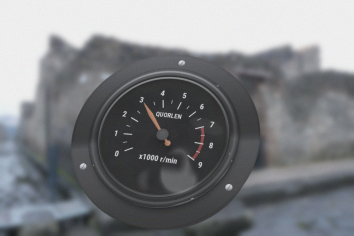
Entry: 3000 rpm
